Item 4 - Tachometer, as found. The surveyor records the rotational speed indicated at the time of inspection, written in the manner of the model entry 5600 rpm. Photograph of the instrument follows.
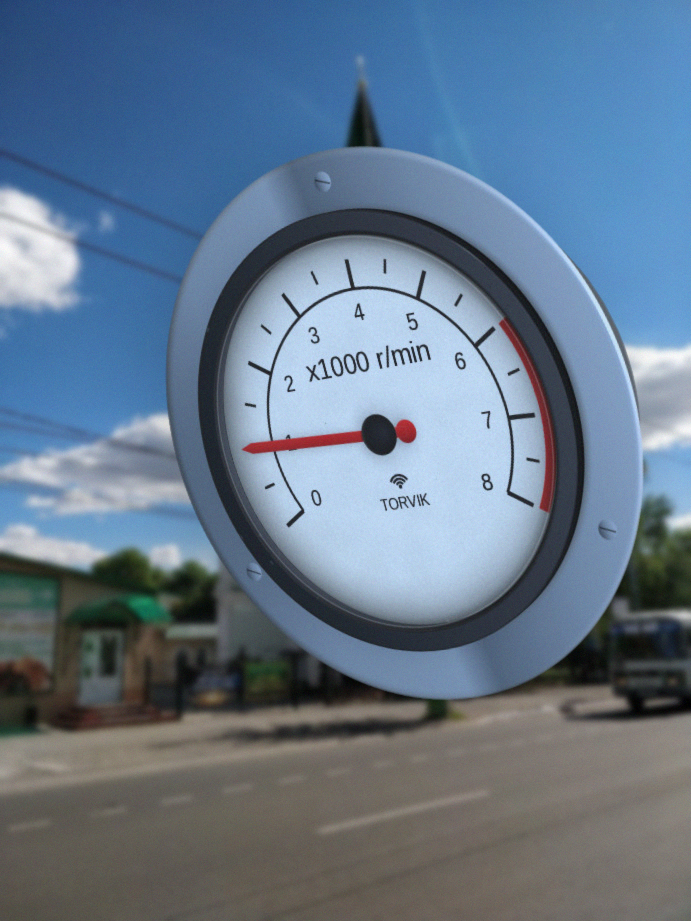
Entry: 1000 rpm
